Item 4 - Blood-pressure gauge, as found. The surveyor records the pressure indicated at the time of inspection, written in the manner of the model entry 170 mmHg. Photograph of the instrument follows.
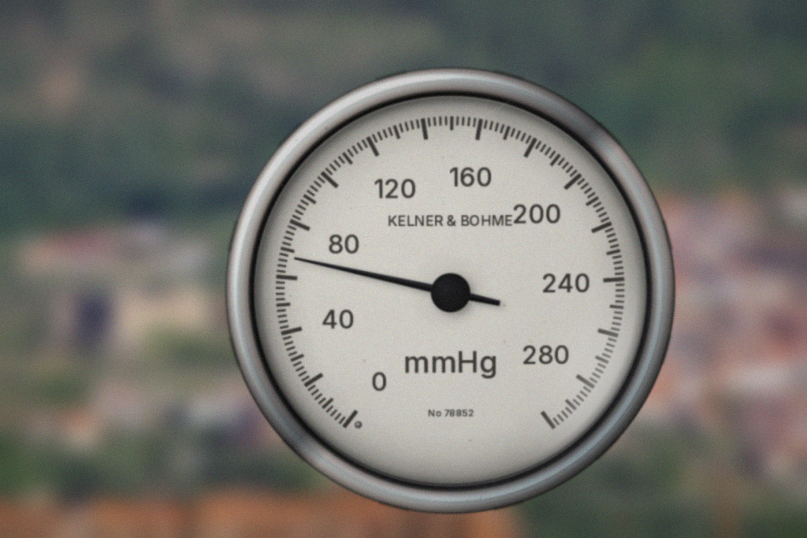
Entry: 68 mmHg
